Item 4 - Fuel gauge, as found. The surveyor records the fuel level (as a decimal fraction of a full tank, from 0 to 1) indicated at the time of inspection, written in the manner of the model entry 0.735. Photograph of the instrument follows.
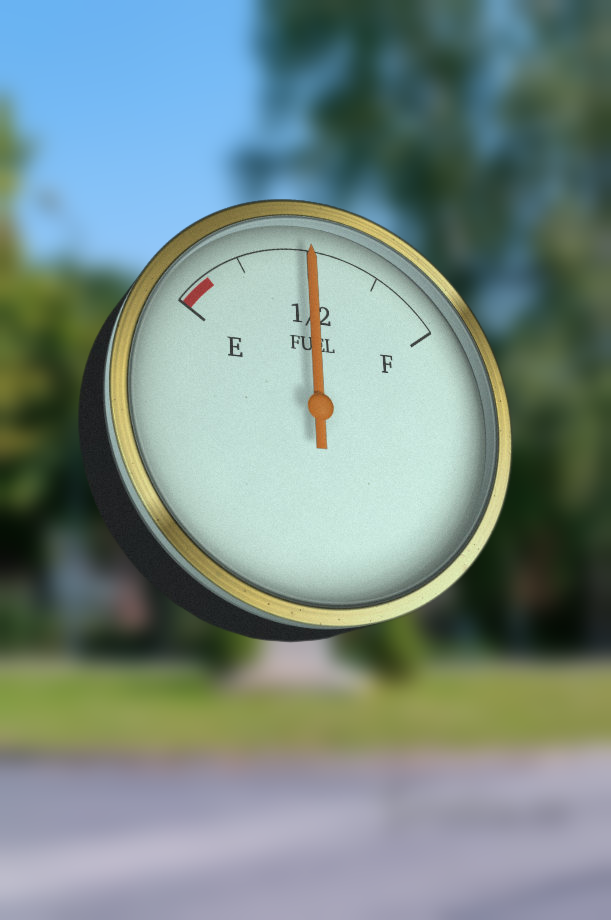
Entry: 0.5
